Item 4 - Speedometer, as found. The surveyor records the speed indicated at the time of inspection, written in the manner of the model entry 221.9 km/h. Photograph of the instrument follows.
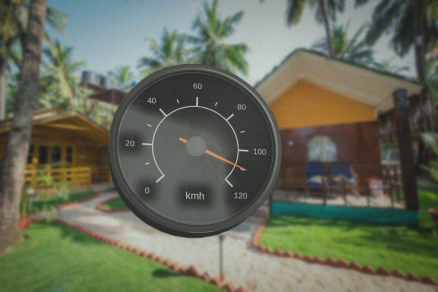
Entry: 110 km/h
